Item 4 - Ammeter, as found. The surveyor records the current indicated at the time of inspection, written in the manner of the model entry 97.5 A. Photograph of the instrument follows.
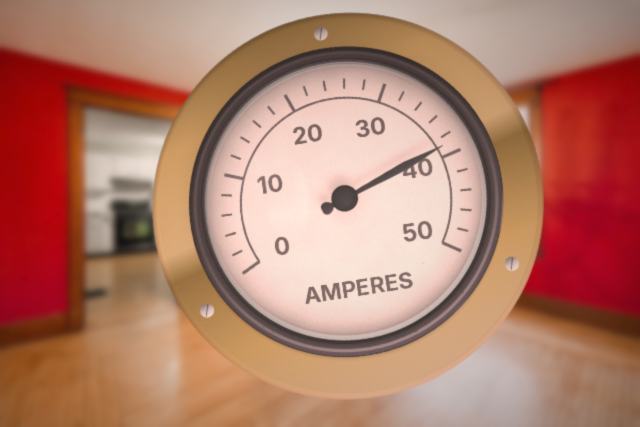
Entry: 39 A
